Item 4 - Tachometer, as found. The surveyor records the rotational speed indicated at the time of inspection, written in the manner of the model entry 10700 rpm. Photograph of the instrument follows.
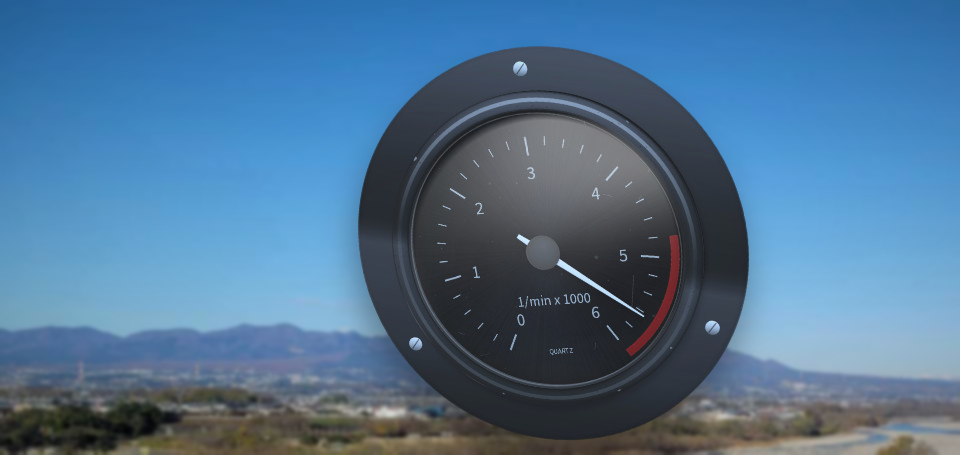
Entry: 5600 rpm
